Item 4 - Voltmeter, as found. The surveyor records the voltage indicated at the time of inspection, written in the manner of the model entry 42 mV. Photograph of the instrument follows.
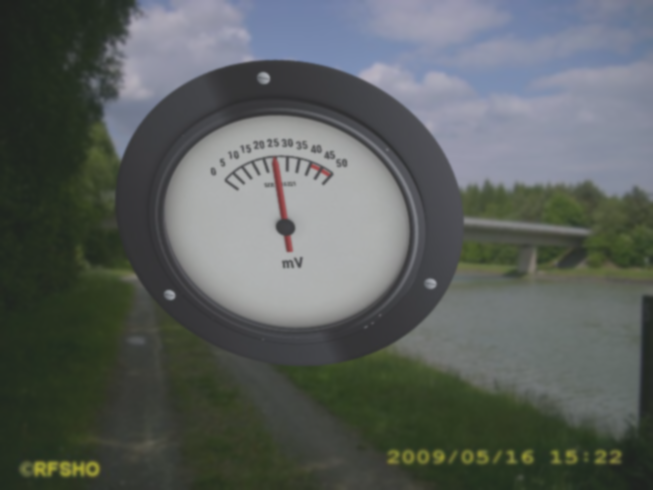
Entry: 25 mV
